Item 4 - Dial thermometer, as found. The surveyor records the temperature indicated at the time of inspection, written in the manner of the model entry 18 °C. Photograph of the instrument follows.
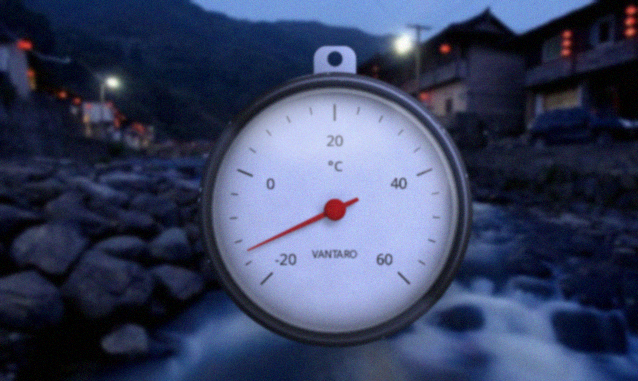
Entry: -14 °C
